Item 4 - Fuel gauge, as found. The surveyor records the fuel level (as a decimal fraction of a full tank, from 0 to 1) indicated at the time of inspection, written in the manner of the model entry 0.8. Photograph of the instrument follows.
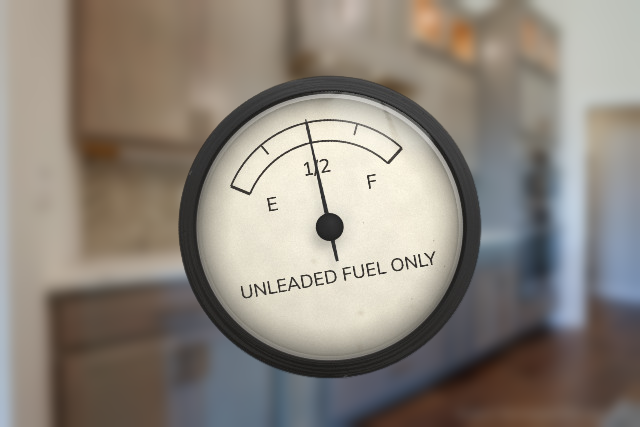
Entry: 0.5
